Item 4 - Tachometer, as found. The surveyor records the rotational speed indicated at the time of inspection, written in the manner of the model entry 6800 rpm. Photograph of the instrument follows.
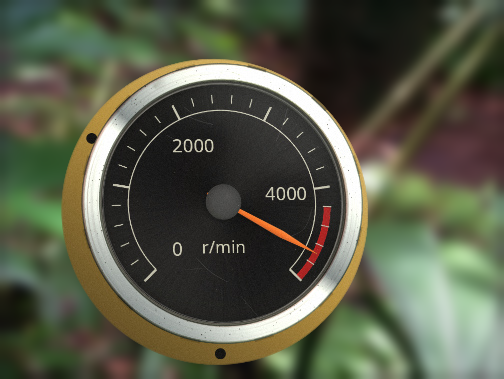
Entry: 4700 rpm
